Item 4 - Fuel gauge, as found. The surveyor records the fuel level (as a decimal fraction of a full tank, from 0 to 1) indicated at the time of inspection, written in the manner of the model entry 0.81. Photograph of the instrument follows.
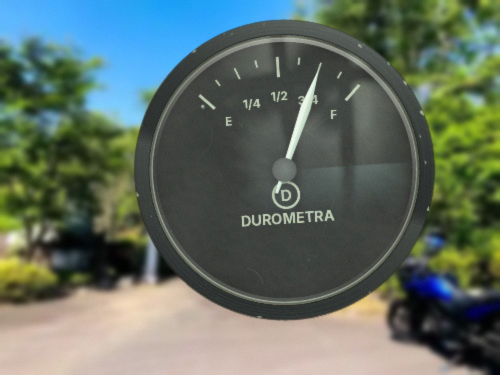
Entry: 0.75
